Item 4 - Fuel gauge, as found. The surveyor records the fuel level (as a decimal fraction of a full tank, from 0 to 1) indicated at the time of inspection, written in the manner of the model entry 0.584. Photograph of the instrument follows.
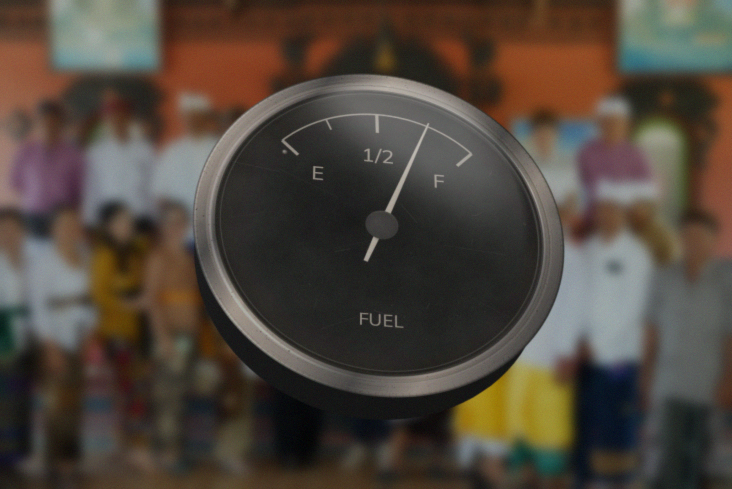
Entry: 0.75
